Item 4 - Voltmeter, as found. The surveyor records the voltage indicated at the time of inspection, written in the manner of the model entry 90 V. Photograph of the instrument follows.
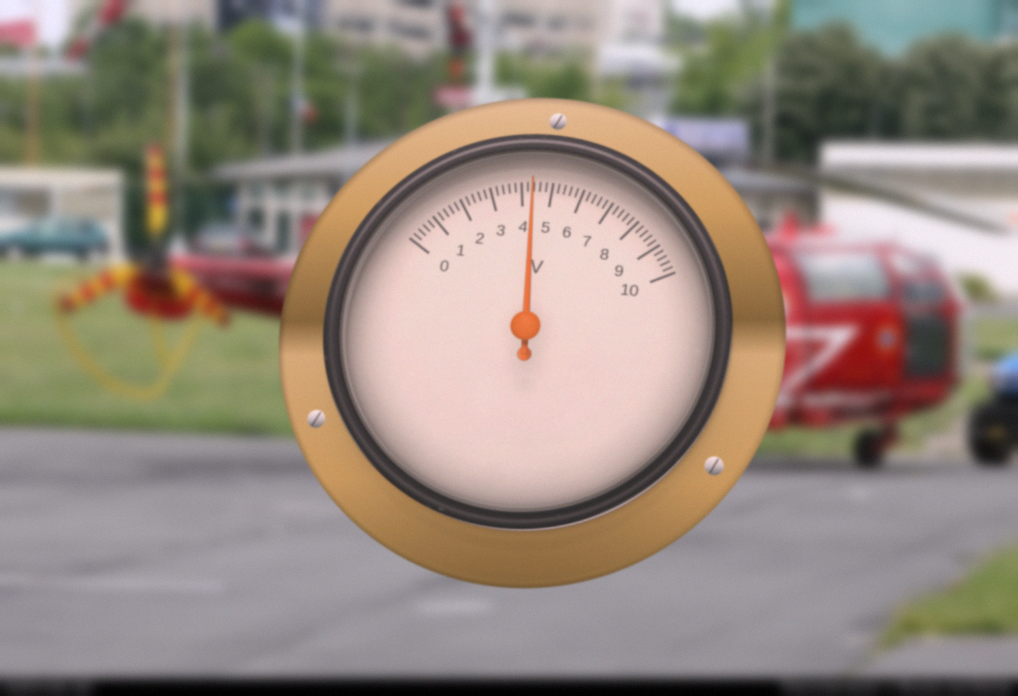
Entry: 4.4 V
